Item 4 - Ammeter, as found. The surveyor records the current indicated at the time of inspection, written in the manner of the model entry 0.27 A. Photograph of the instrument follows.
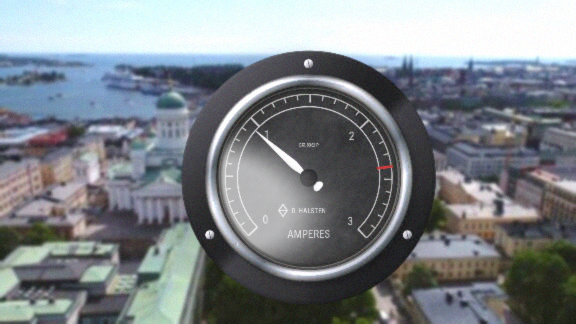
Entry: 0.95 A
